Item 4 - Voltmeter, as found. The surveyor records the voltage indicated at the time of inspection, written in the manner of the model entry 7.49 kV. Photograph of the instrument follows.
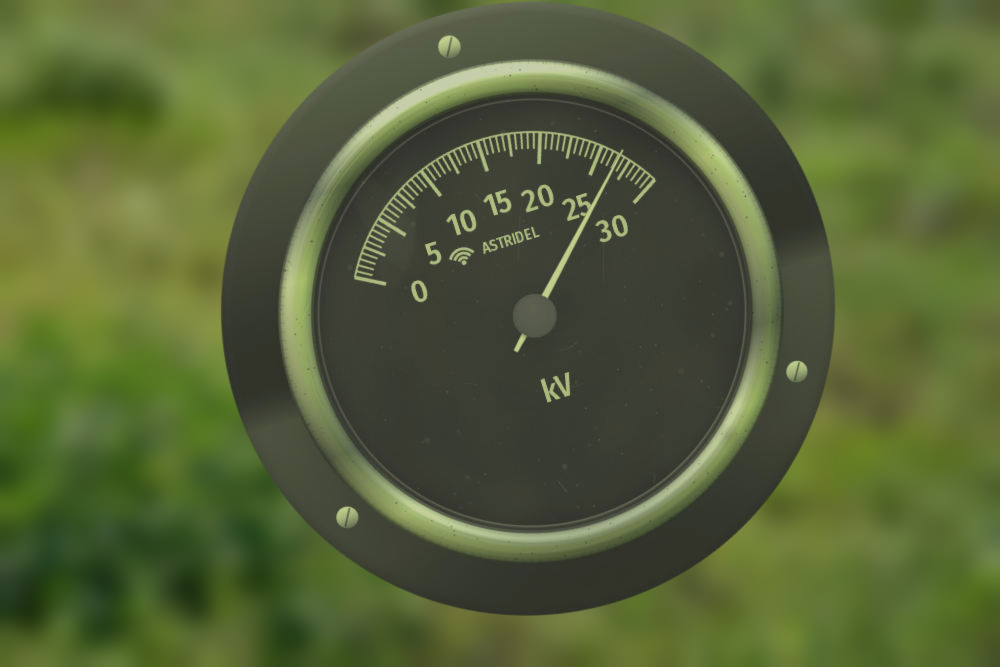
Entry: 26.5 kV
